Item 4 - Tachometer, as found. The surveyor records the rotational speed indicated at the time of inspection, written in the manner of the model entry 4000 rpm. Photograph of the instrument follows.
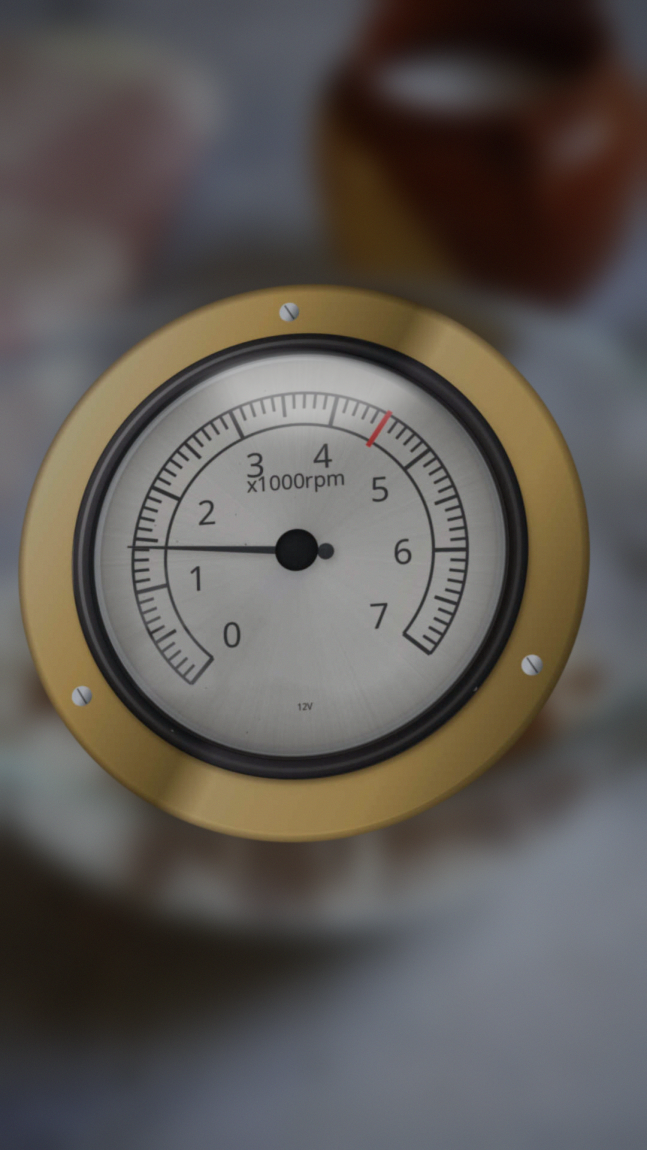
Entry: 1400 rpm
